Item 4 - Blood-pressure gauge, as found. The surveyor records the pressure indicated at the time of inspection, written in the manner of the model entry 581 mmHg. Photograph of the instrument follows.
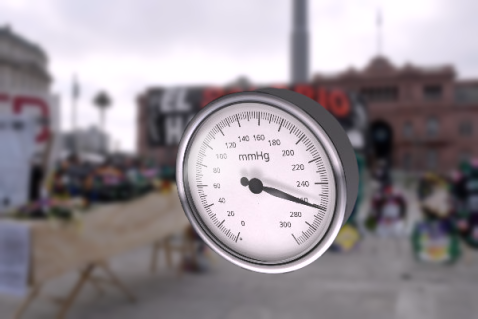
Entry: 260 mmHg
